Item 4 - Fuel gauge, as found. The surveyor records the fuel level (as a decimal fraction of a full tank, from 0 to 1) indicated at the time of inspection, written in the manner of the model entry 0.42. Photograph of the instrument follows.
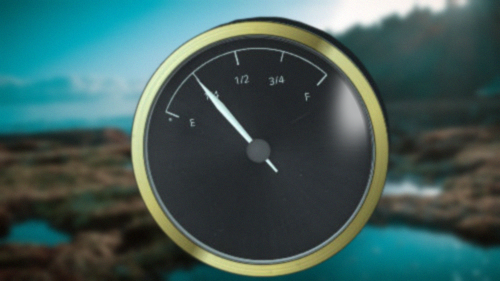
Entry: 0.25
